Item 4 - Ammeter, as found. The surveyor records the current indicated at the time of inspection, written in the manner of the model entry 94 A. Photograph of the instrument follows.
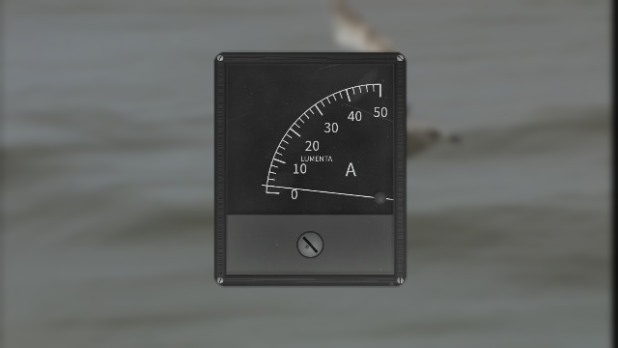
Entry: 2 A
